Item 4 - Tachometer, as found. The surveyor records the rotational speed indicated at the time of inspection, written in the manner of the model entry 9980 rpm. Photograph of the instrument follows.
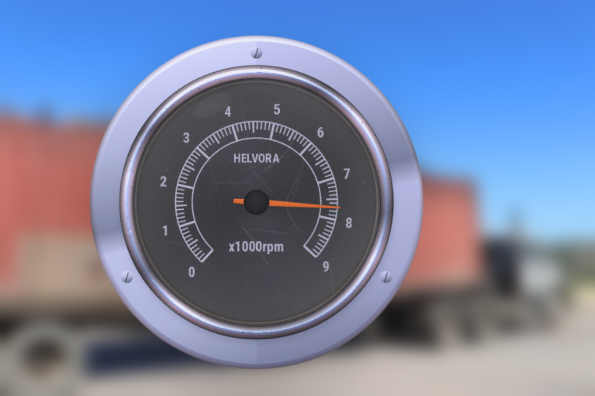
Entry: 7700 rpm
